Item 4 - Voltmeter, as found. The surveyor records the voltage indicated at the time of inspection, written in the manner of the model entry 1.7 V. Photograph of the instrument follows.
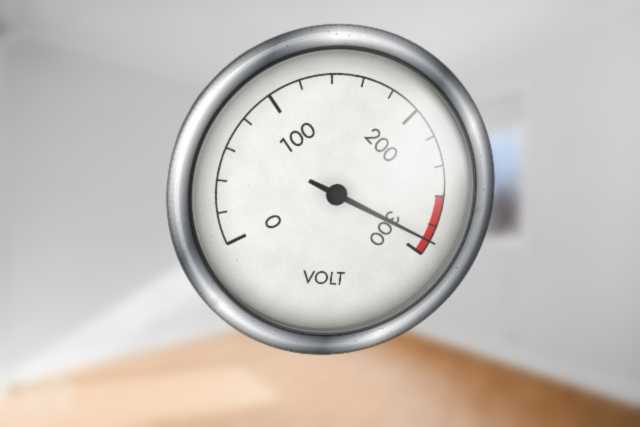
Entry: 290 V
